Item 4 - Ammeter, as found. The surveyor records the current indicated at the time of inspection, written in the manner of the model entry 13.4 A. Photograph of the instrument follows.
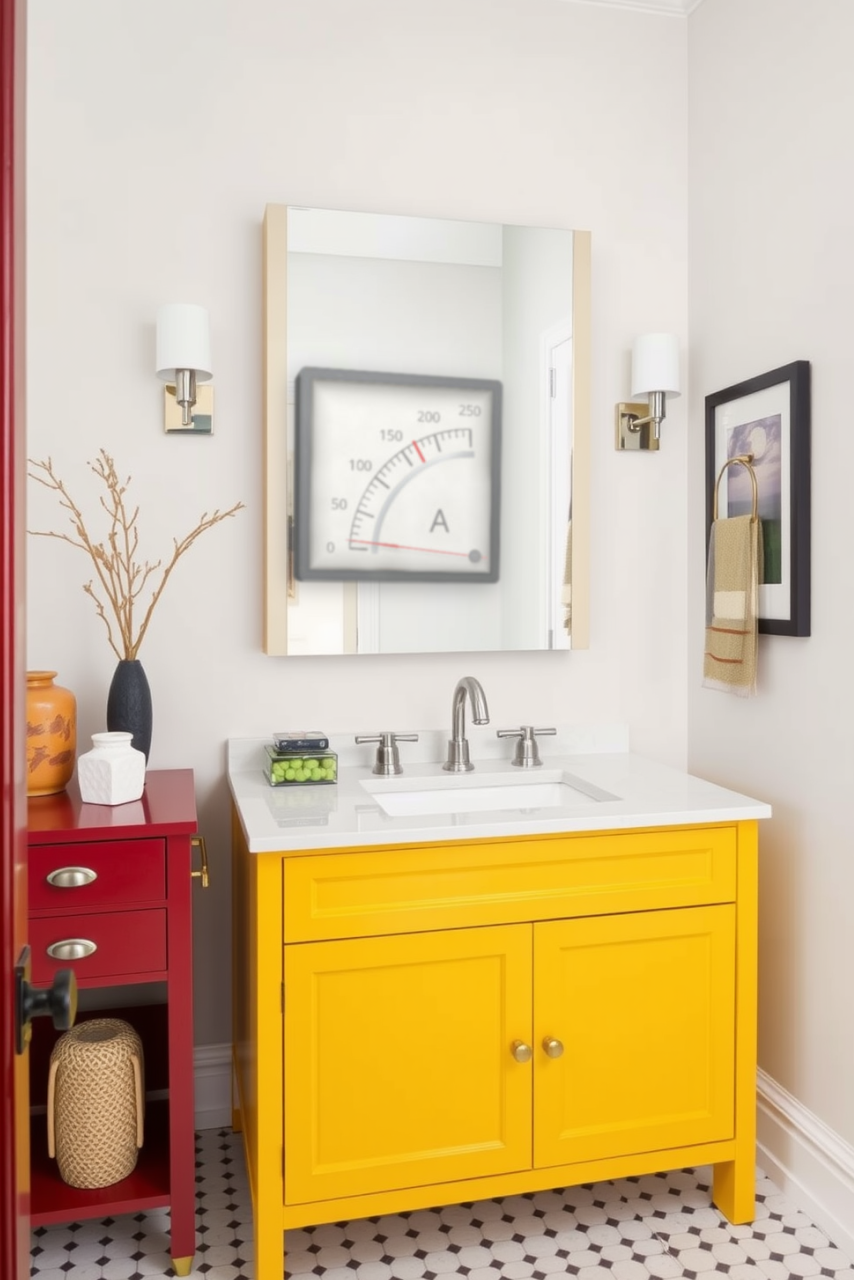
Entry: 10 A
